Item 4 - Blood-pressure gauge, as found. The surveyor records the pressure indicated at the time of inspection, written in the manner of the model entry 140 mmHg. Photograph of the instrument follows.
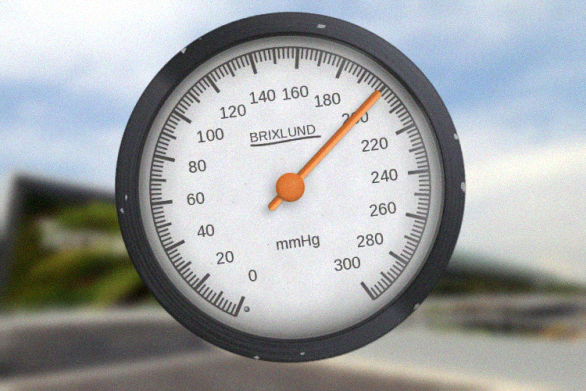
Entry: 200 mmHg
